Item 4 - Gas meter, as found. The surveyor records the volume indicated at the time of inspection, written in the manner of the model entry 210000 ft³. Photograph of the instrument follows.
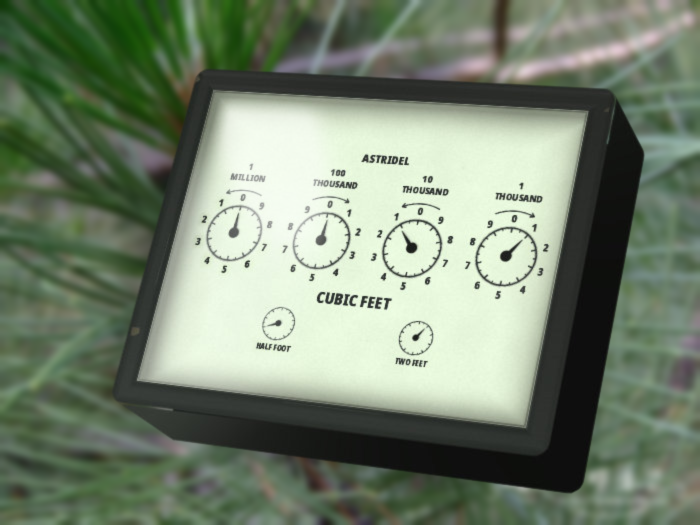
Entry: 1100 ft³
